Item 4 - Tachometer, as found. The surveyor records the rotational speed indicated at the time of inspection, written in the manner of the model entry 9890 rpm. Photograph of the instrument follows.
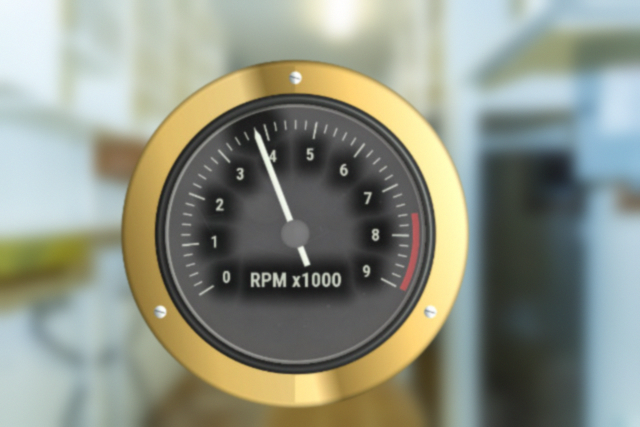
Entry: 3800 rpm
